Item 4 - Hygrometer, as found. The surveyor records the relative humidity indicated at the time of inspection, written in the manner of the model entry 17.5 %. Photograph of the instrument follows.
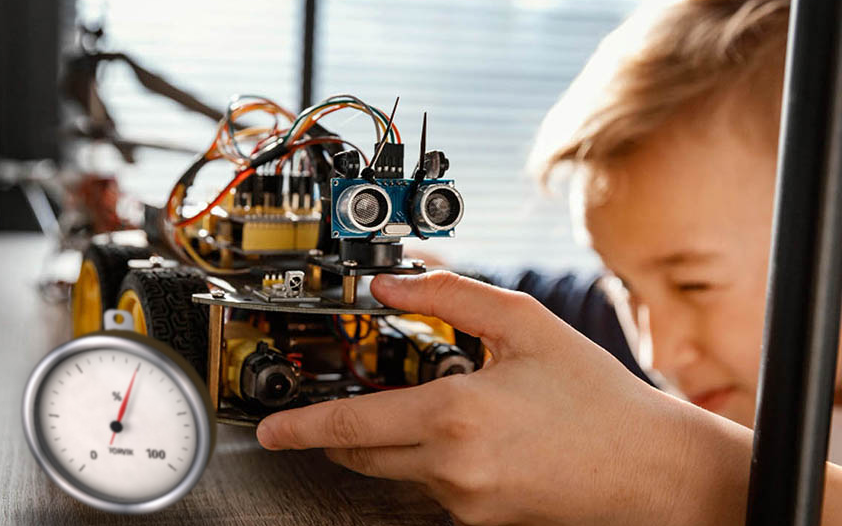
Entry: 60 %
